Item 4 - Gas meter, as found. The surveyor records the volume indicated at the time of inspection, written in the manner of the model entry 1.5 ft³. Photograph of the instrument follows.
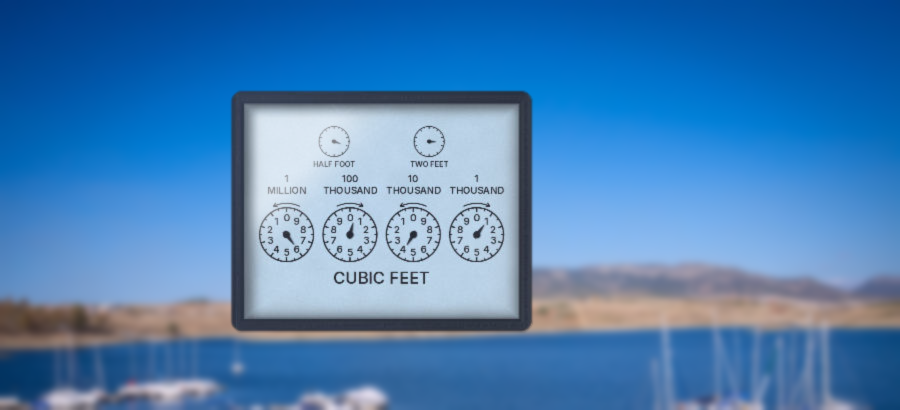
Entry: 604100 ft³
